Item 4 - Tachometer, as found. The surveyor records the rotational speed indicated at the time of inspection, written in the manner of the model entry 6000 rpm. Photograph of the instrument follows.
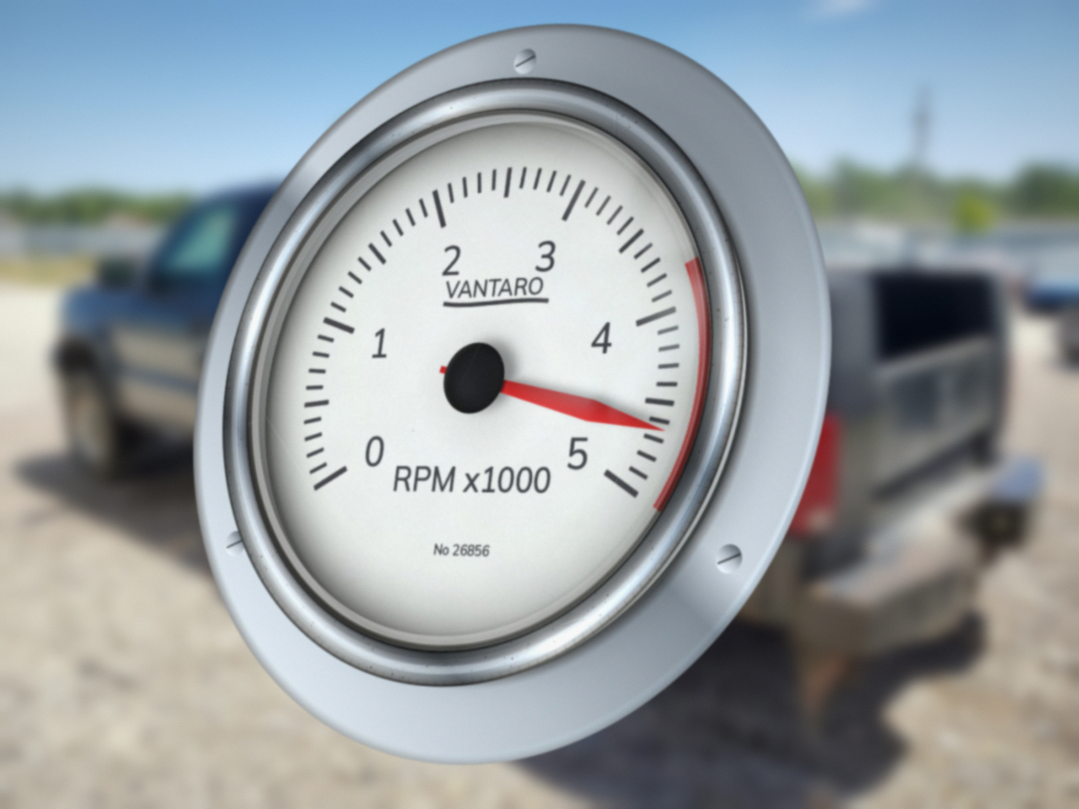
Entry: 4650 rpm
